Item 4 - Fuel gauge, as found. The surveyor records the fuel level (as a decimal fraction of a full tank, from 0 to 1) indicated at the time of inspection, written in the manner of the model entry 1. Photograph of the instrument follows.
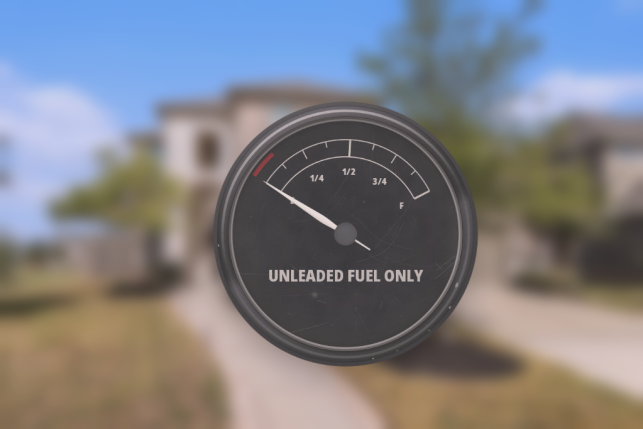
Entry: 0
